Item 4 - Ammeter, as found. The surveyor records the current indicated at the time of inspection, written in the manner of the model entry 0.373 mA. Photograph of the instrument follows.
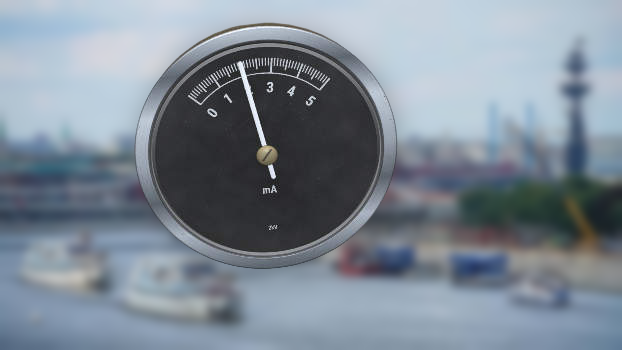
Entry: 2 mA
